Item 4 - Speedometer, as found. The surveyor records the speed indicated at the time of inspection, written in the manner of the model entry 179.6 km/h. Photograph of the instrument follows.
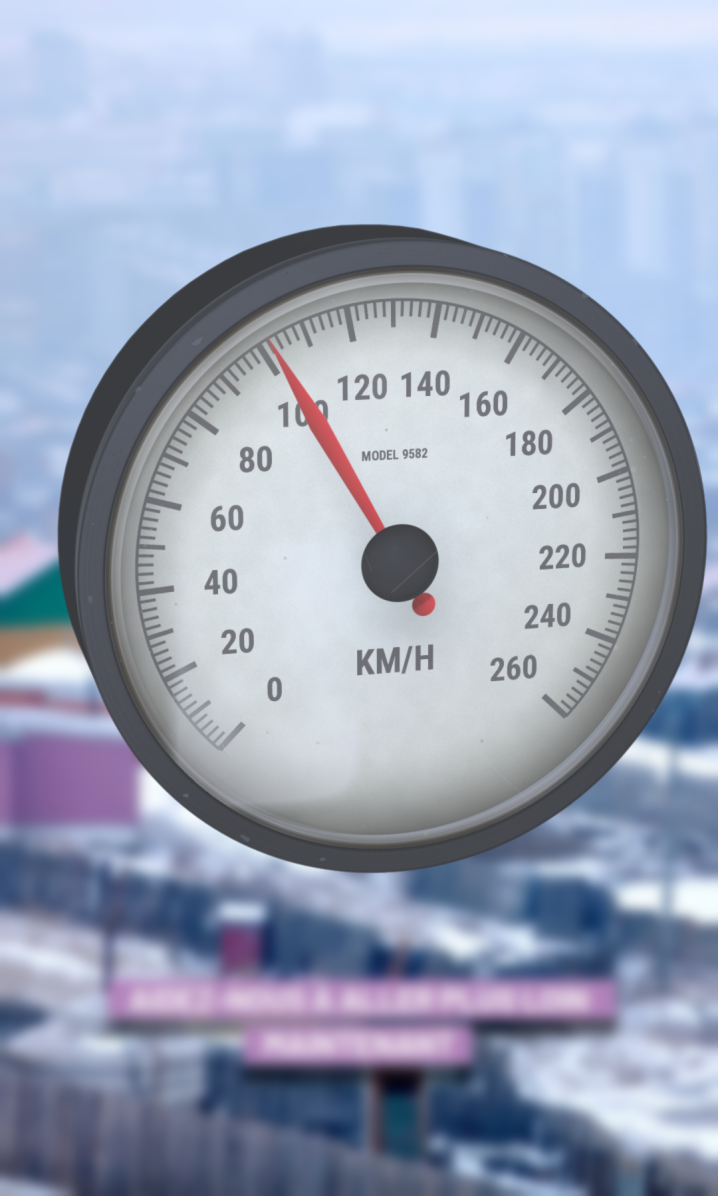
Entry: 102 km/h
